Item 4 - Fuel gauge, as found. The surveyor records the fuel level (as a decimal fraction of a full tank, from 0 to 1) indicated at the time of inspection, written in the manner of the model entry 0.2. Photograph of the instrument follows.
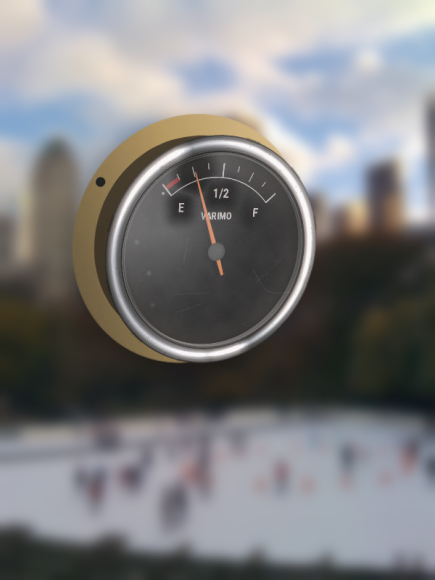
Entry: 0.25
